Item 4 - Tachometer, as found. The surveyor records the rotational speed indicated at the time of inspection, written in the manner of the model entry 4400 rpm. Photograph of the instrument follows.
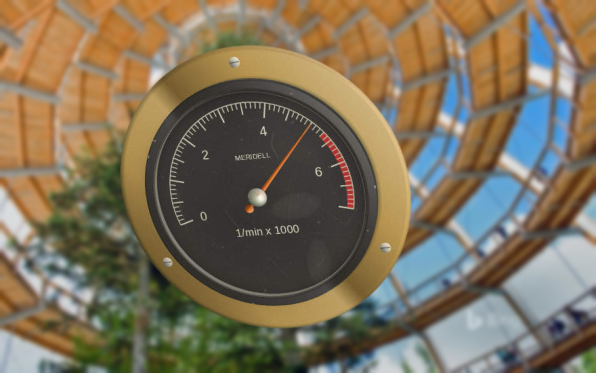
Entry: 5000 rpm
